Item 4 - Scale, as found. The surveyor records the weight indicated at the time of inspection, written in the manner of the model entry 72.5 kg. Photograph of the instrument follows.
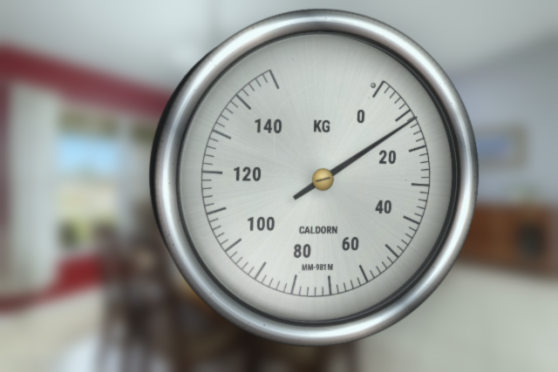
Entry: 12 kg
